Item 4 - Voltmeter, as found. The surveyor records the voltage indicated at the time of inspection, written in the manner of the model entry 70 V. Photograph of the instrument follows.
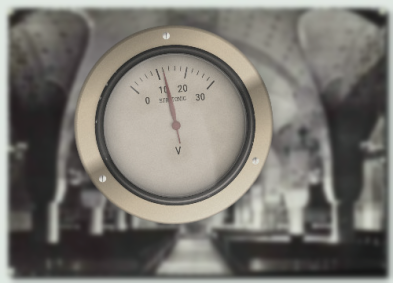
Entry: 12 V
